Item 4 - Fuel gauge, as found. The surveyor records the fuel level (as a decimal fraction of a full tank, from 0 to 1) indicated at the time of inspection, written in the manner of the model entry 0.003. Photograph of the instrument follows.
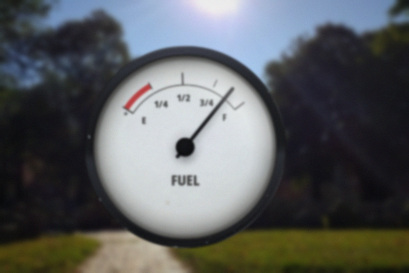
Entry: 0.875
